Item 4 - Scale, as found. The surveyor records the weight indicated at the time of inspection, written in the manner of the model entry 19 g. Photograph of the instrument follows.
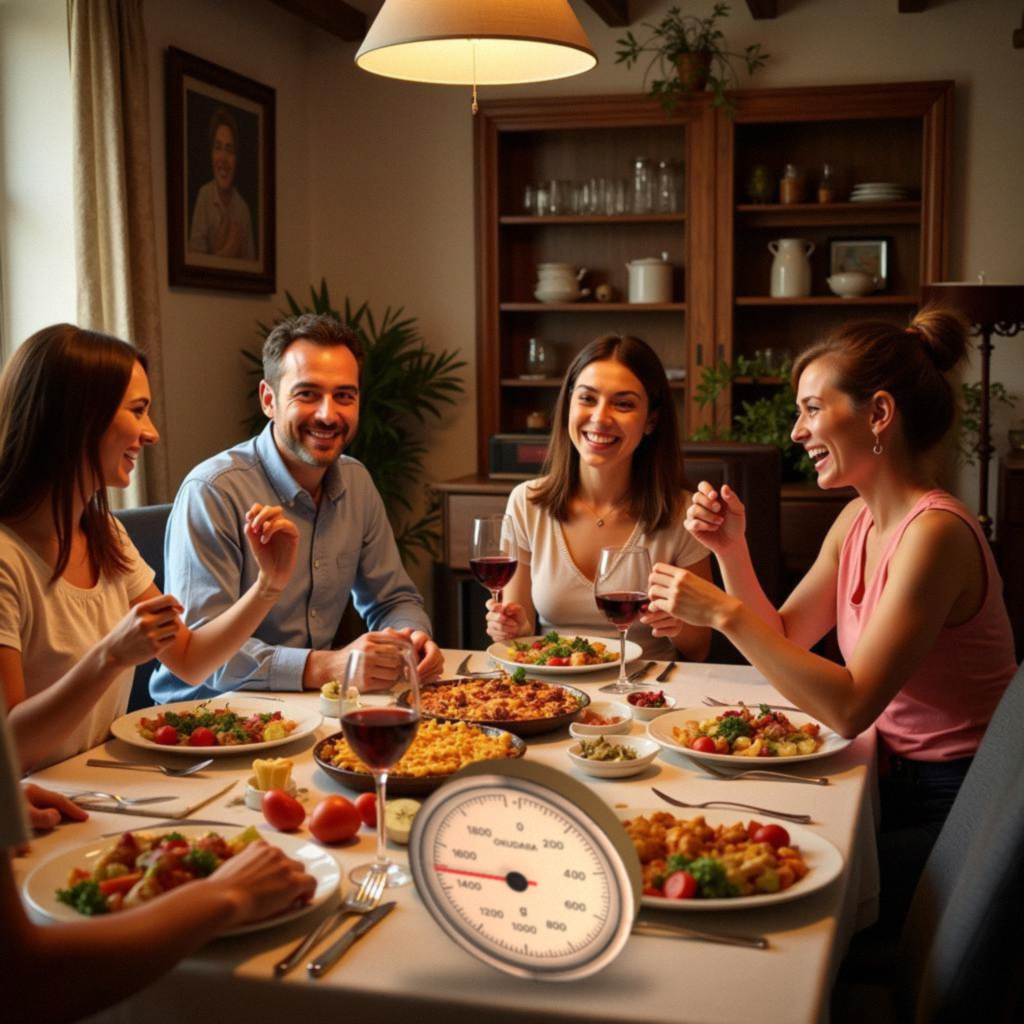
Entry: 1500 g
